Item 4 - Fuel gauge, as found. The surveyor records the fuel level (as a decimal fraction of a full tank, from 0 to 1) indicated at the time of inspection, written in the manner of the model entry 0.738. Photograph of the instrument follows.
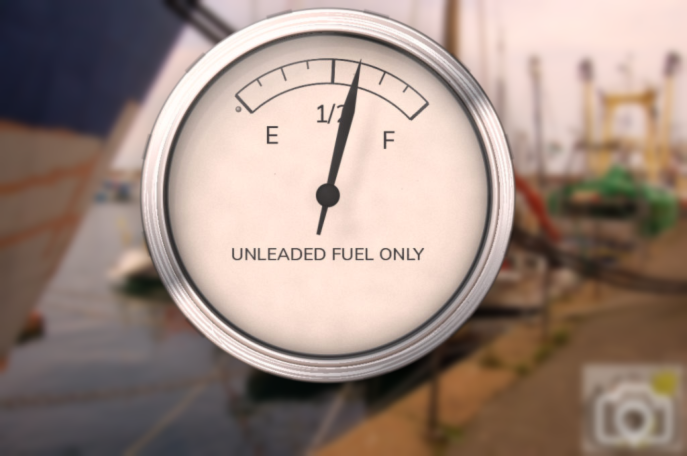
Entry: 0.625
